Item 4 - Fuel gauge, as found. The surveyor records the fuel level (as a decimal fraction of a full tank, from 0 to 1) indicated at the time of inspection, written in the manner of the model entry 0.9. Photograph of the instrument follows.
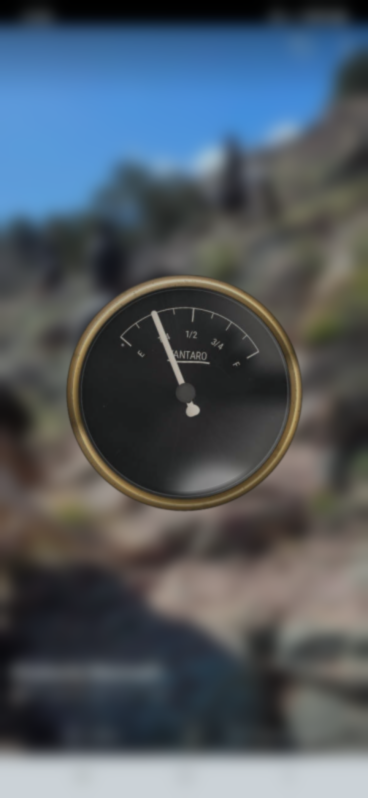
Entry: 0.25
